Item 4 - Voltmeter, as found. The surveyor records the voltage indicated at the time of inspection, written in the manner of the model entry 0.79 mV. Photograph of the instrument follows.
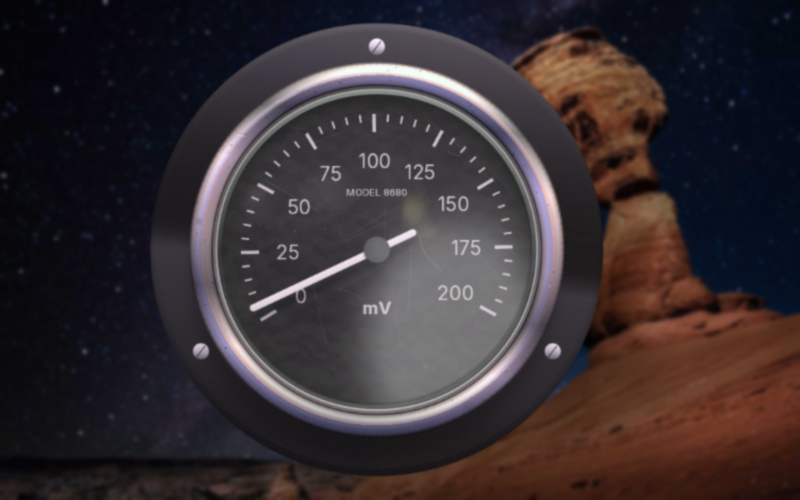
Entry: 5 mV
